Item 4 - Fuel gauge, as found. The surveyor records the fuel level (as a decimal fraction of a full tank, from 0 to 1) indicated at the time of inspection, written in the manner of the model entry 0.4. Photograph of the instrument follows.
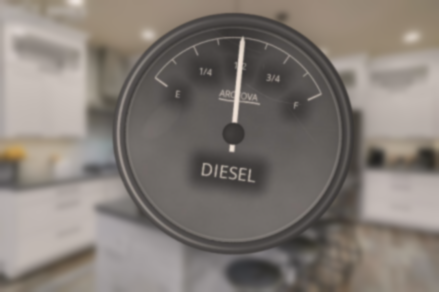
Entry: 0.5
